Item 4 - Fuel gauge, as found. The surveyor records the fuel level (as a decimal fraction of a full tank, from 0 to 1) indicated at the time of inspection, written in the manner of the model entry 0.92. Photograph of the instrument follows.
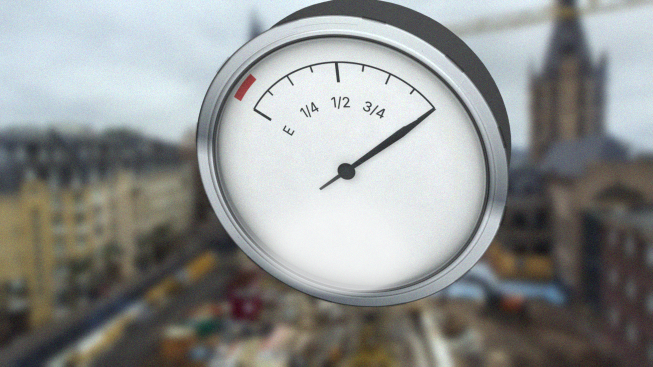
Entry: 1
